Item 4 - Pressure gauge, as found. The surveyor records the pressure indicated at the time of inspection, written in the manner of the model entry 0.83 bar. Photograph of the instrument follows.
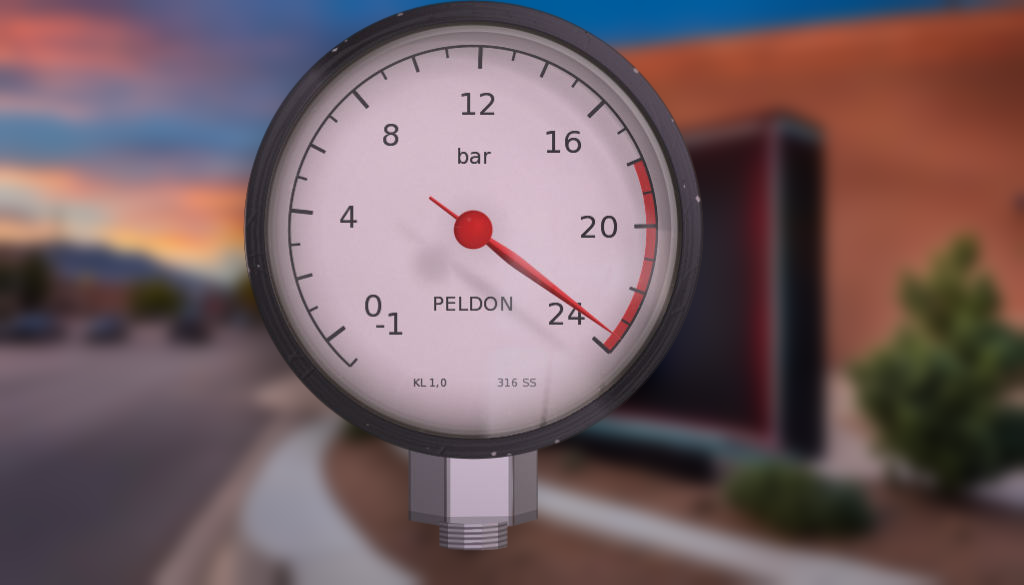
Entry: 23.5 bar
